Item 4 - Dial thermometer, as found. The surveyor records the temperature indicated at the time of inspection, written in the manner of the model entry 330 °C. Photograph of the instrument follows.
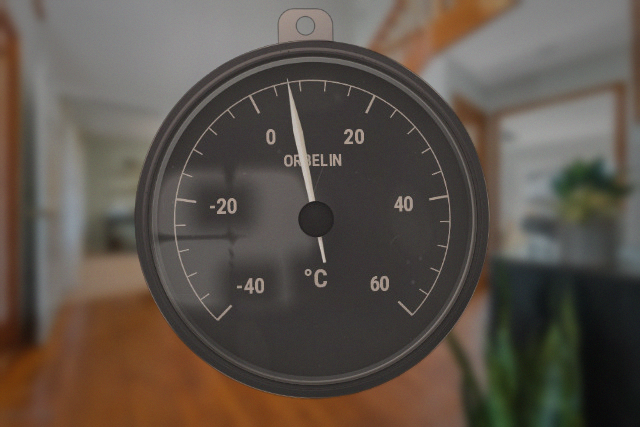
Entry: 6 °C
